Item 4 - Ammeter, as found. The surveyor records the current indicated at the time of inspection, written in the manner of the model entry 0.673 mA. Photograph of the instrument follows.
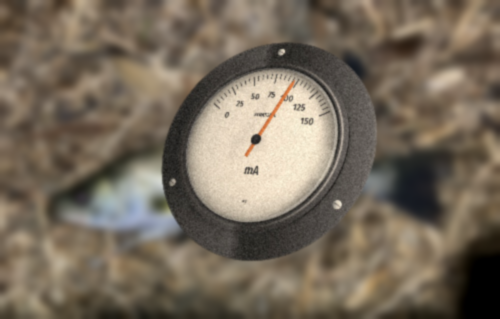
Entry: 100 mA
